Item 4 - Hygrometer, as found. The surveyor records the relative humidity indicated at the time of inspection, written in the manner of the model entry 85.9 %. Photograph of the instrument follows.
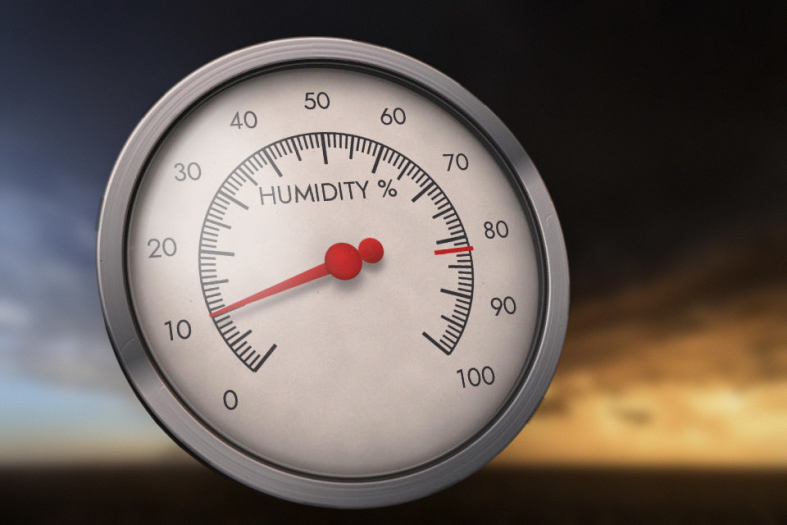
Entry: 10 %
